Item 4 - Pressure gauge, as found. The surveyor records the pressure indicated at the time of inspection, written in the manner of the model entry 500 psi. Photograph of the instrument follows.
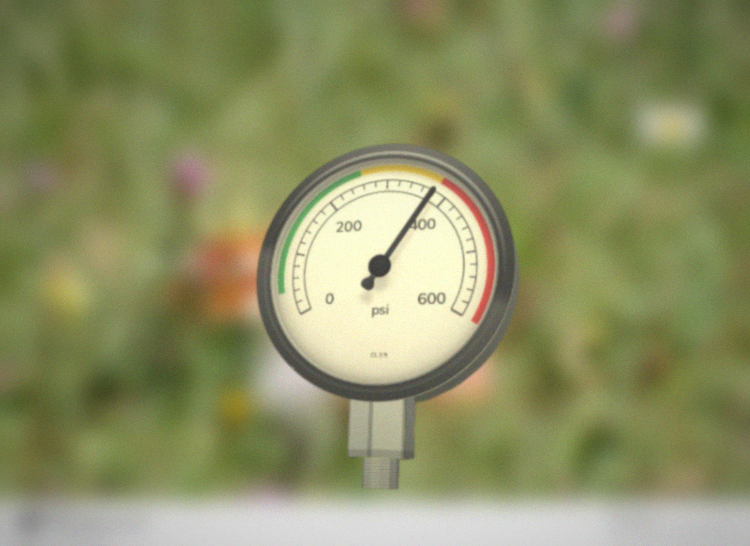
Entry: 380 psi
